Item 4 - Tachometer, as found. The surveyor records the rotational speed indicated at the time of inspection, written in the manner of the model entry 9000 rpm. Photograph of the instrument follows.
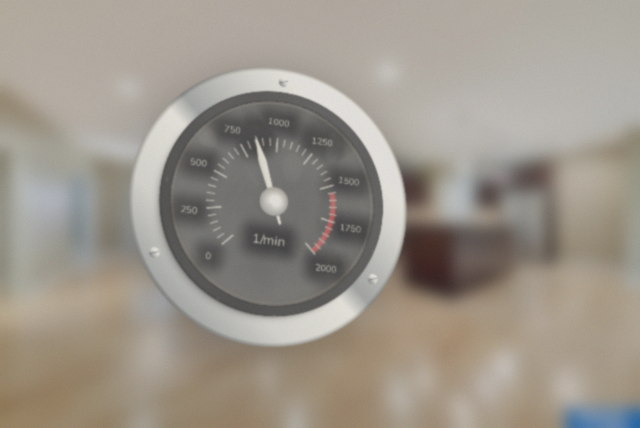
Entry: 850 rpm
